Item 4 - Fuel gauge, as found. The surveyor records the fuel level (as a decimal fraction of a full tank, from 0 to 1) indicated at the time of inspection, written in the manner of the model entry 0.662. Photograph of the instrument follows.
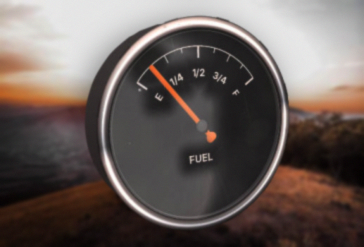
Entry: 0.125
